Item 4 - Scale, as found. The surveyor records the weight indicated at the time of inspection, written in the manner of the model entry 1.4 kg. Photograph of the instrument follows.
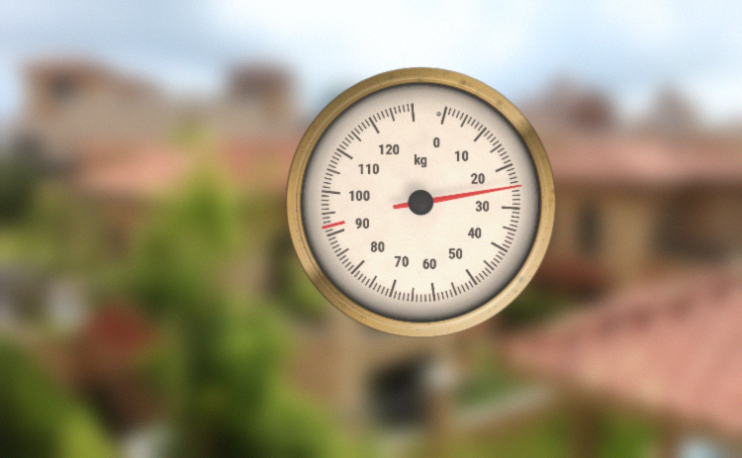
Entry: 25 kg
